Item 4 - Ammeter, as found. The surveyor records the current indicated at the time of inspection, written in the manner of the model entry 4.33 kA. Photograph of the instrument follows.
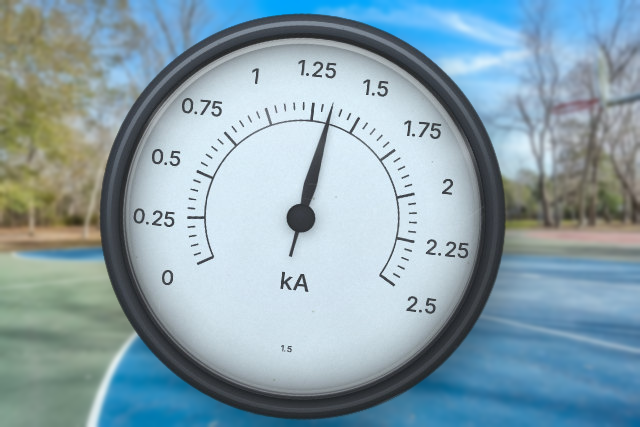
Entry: 1.35 kA
